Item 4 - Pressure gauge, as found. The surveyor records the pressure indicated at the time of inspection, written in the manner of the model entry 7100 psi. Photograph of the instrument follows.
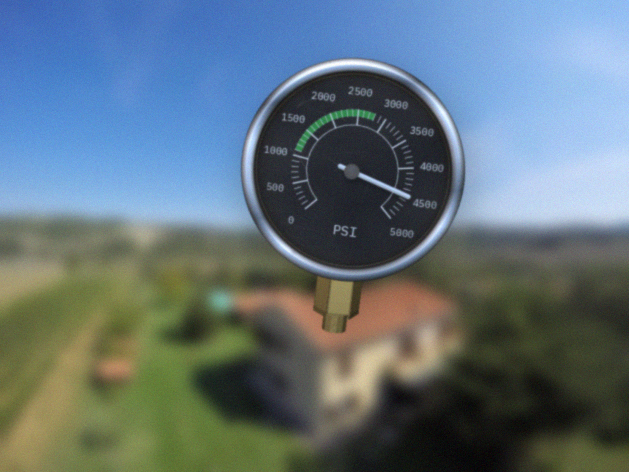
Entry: 4500 psi
